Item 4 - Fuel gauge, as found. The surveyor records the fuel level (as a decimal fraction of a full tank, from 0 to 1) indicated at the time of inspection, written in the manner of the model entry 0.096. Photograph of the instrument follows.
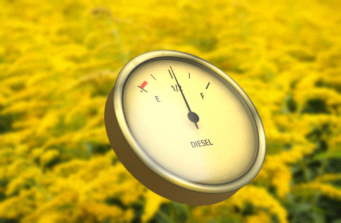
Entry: 0.5
